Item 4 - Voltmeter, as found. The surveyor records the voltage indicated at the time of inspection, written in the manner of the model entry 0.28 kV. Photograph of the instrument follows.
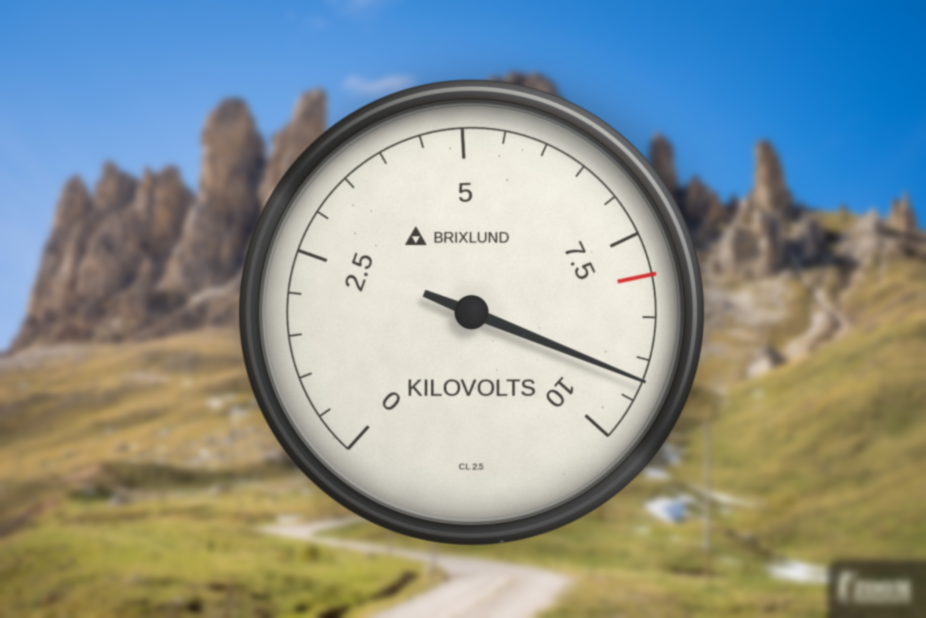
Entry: 9.25 kV
